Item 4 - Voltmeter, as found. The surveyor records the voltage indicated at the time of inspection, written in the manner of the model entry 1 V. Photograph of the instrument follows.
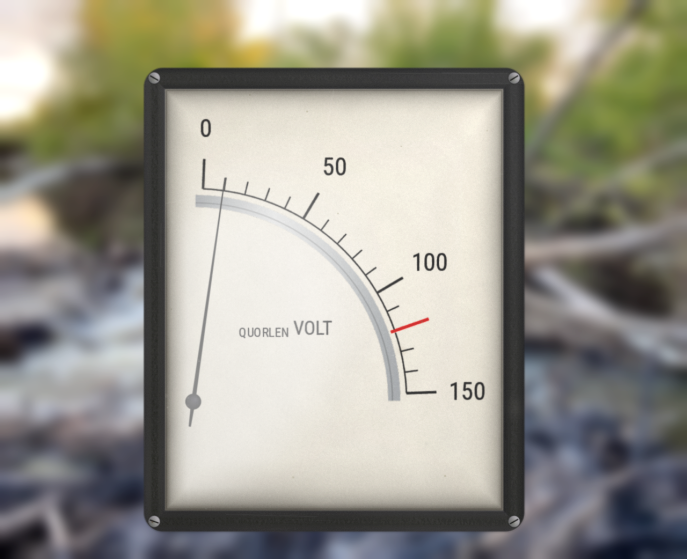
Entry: 10 V
